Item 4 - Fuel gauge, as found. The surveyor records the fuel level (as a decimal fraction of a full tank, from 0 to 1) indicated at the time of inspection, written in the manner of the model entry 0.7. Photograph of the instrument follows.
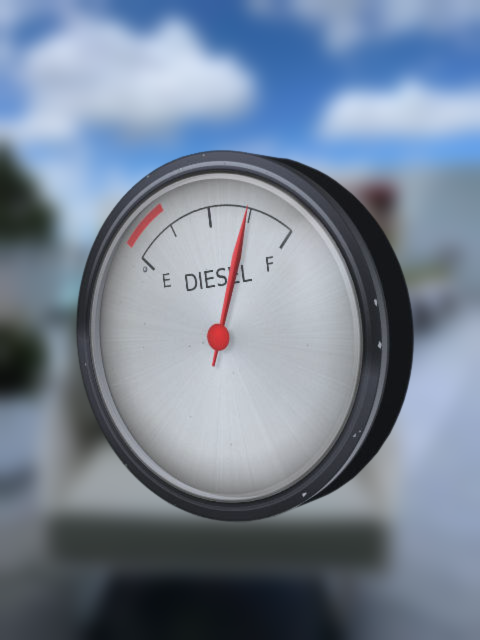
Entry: 0.75
